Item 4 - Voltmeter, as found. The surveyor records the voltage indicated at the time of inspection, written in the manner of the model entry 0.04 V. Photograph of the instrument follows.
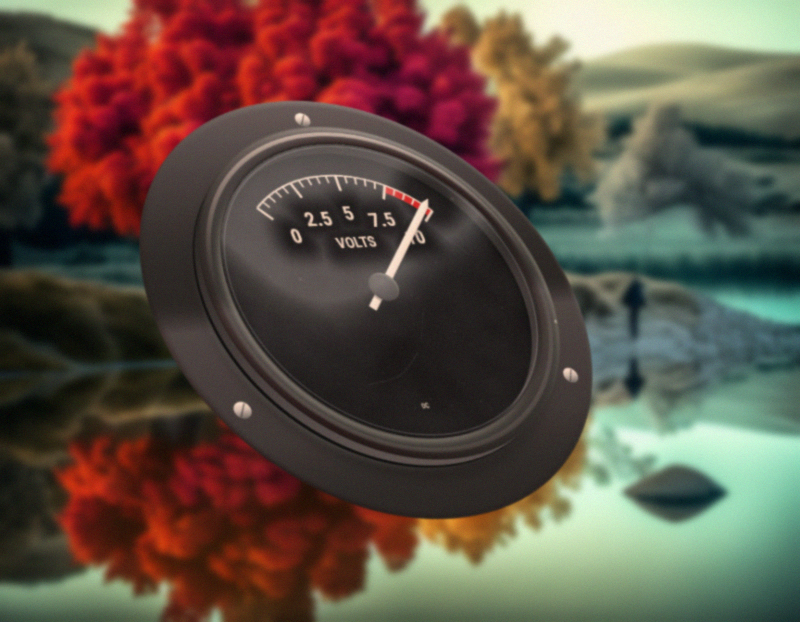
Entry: 9.5 V
